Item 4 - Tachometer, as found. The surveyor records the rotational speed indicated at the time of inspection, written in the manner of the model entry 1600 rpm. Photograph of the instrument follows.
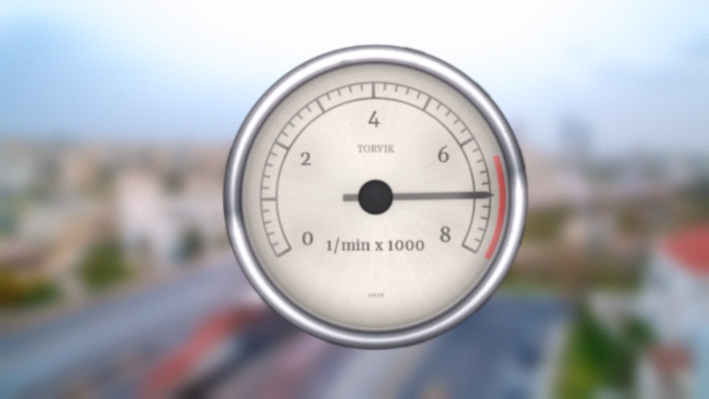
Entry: 7000 rpm
